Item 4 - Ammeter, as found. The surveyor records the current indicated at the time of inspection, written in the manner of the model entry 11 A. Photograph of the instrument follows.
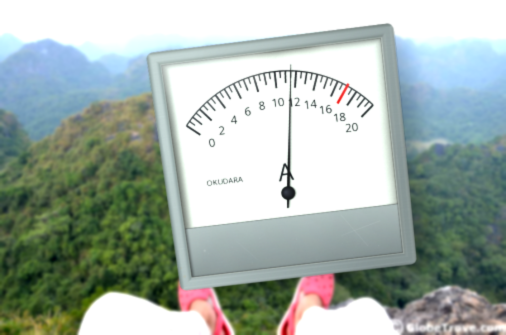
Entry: 11.5 A
